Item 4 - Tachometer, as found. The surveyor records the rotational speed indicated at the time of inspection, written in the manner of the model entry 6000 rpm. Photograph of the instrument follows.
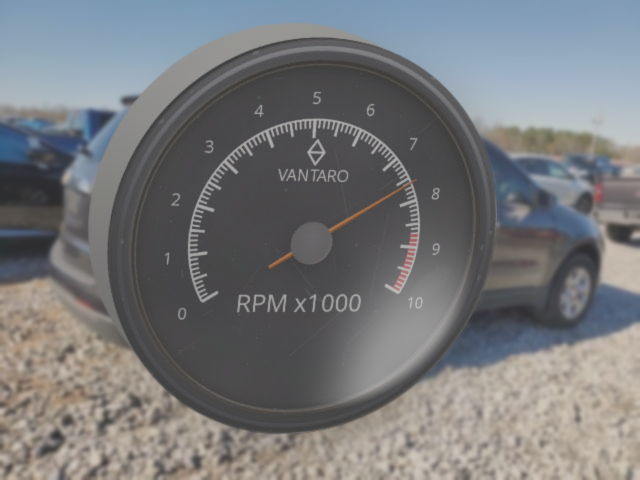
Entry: 7500 rpm
